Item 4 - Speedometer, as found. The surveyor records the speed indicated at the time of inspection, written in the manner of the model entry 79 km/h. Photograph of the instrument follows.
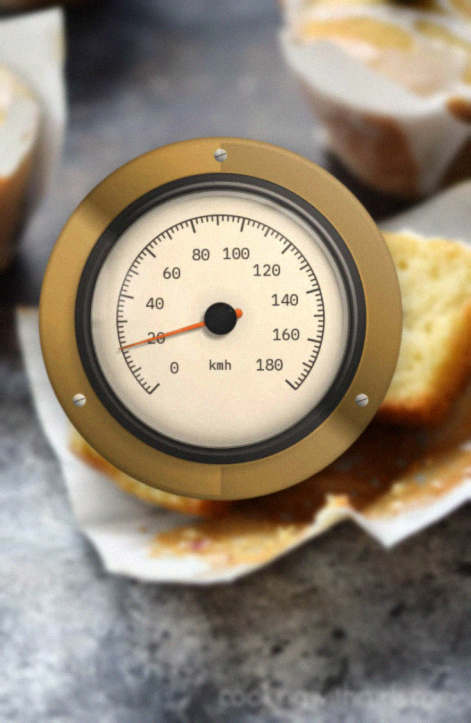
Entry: 20 km/h
